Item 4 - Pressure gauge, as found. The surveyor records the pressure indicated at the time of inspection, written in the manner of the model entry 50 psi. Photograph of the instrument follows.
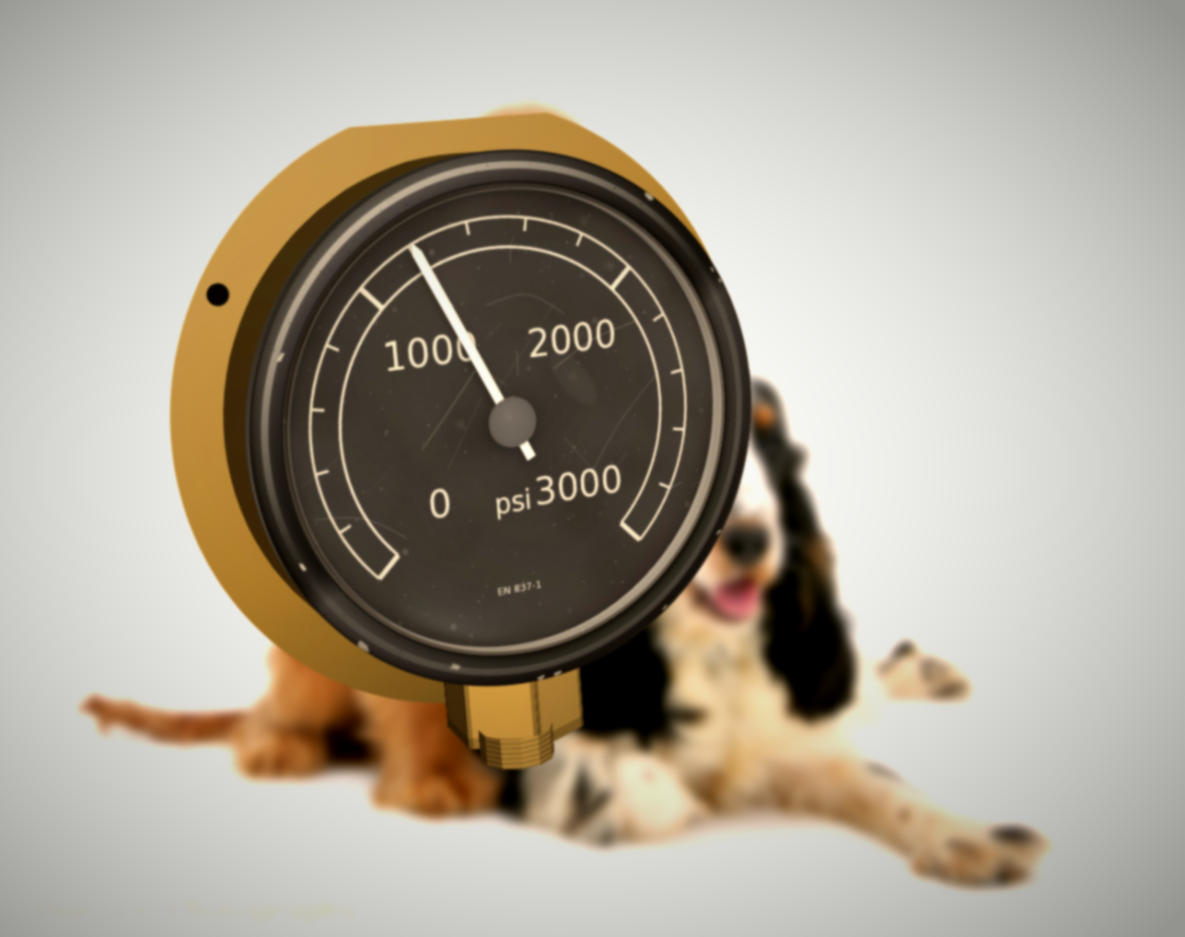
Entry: 1200 psi
